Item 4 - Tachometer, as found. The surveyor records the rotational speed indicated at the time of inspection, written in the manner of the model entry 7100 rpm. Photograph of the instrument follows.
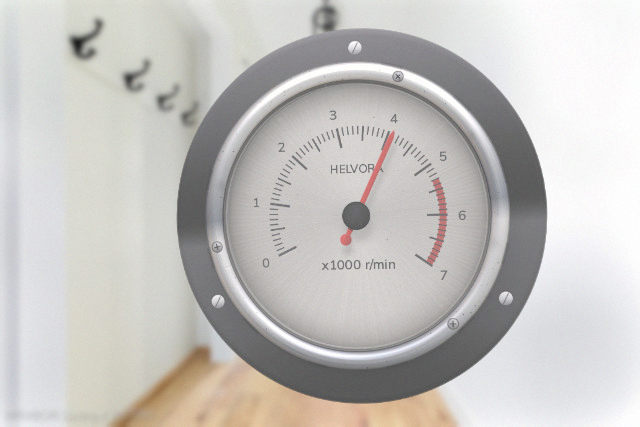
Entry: 4100 rpm
